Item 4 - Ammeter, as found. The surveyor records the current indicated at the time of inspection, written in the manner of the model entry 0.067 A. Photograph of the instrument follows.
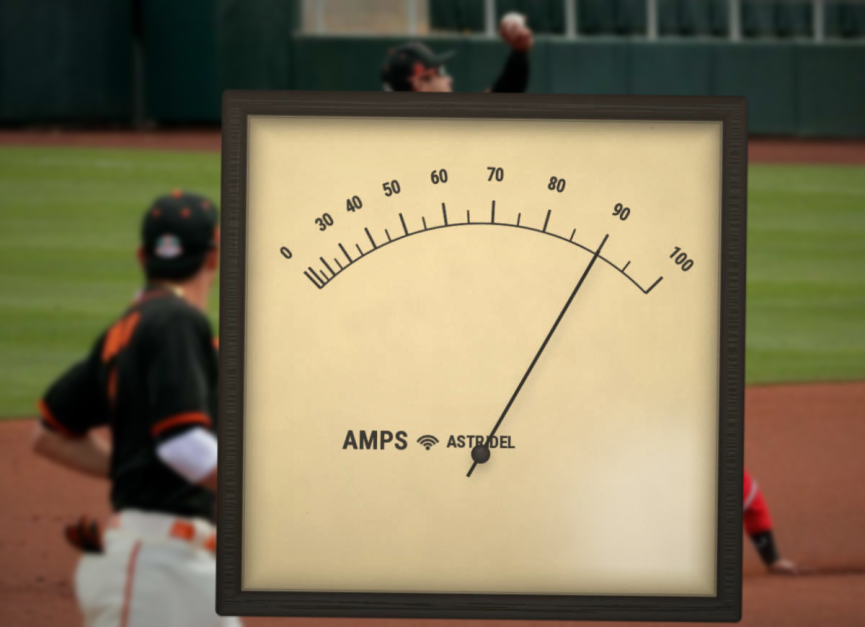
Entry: 90 A
